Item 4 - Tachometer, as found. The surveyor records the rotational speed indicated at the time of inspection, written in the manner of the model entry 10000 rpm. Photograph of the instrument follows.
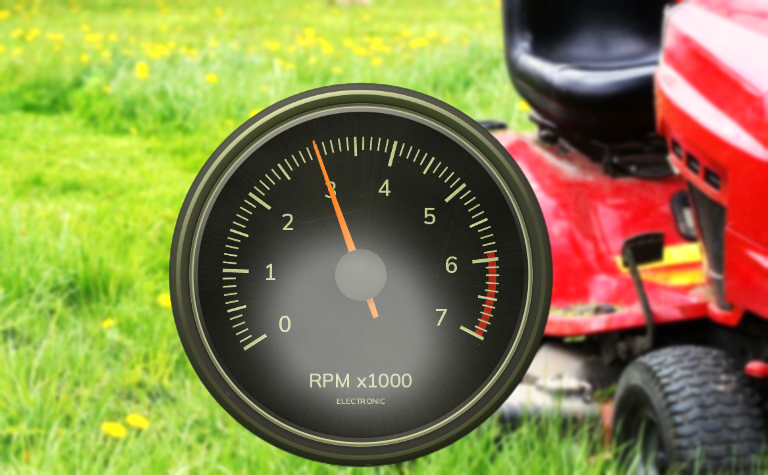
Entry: 3000 rpm
